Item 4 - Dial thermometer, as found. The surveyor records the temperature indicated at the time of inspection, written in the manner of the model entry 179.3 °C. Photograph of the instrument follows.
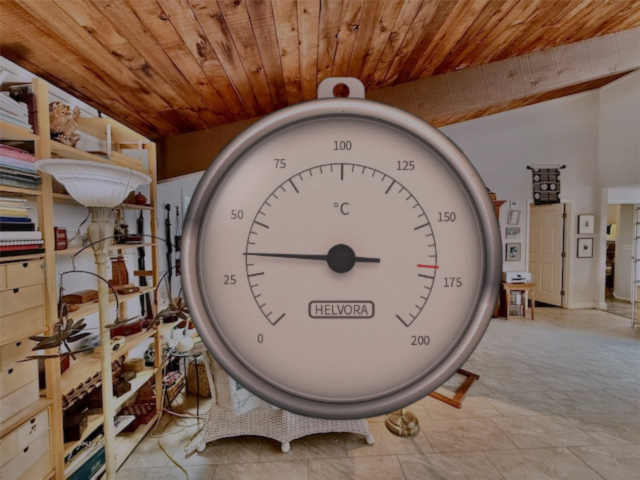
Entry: 35 °C
